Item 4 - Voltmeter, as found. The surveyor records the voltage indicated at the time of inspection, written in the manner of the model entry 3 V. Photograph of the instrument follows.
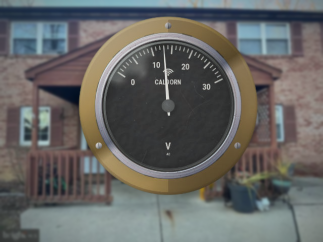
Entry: 13 V
